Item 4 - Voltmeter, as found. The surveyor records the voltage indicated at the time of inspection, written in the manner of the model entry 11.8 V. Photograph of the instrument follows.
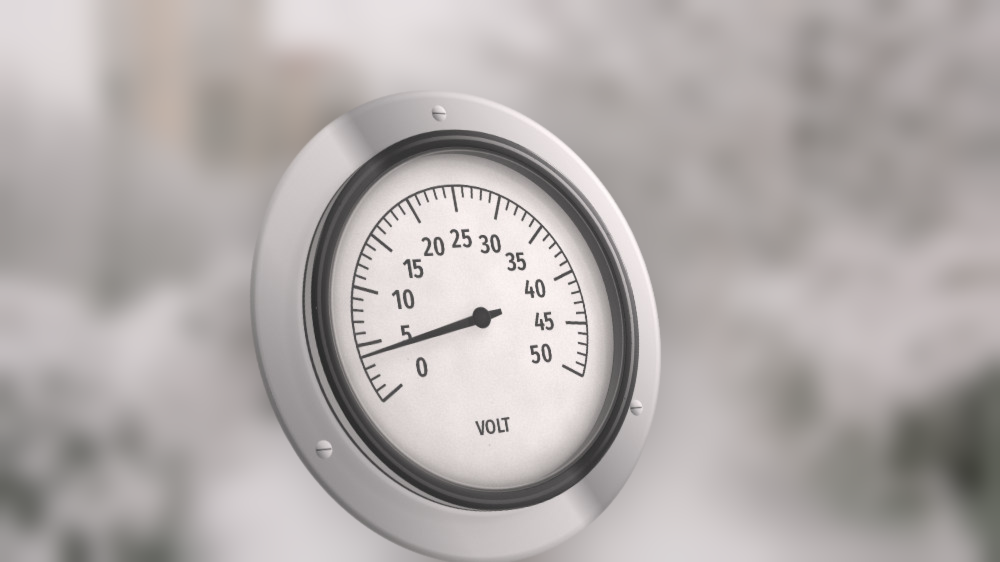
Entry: 4 V
